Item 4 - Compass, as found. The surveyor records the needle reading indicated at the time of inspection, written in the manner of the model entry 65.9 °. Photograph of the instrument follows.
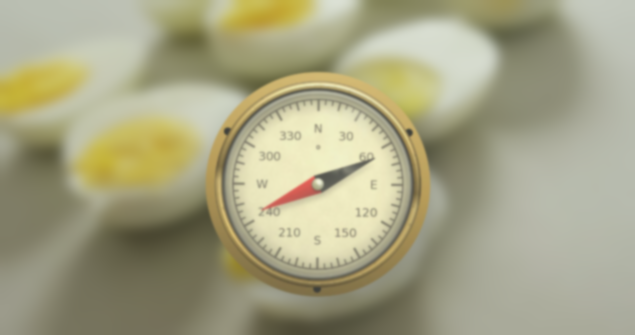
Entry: 245 °
